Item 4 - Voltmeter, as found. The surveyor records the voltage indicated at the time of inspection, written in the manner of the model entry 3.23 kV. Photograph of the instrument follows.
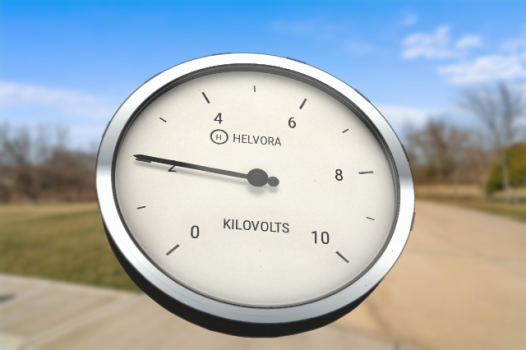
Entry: 2 kV
